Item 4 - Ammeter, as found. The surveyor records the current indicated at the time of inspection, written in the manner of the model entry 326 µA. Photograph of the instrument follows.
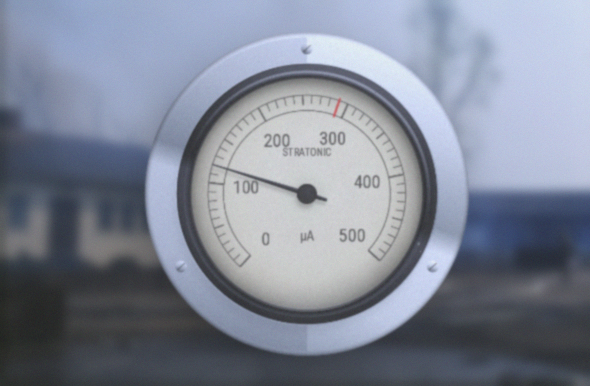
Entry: 120 µA
